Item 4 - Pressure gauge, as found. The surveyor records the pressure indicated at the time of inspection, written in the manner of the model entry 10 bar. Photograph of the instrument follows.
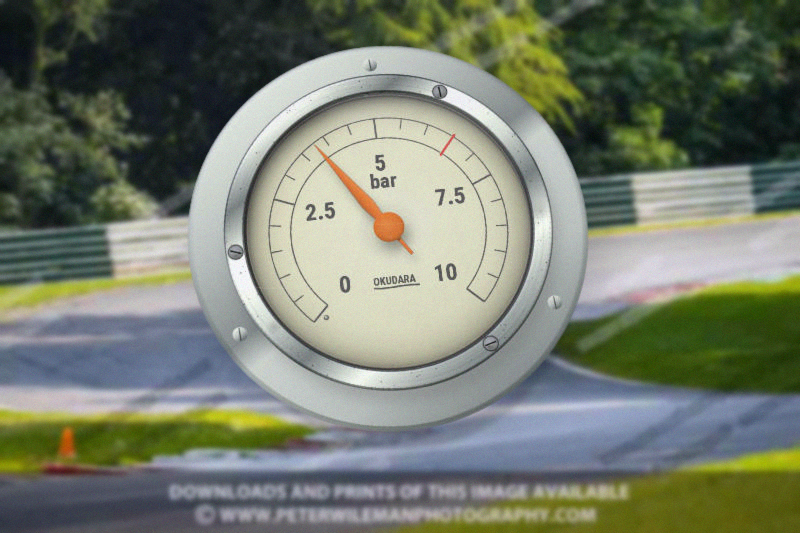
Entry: 3.75 bar
